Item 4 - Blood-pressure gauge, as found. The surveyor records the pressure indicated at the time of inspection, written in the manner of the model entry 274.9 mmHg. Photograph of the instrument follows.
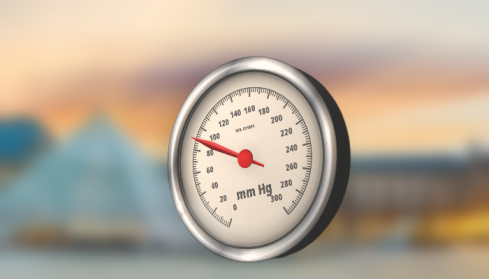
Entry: 90 mmHg
